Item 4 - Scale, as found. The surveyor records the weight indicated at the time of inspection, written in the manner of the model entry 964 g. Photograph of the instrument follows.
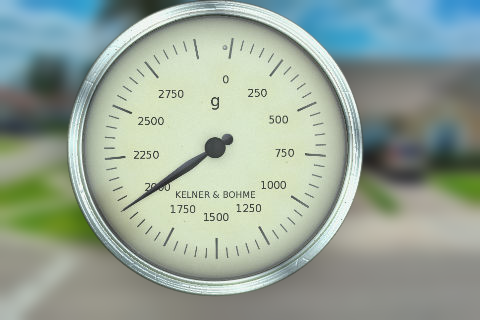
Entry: 2000 g
